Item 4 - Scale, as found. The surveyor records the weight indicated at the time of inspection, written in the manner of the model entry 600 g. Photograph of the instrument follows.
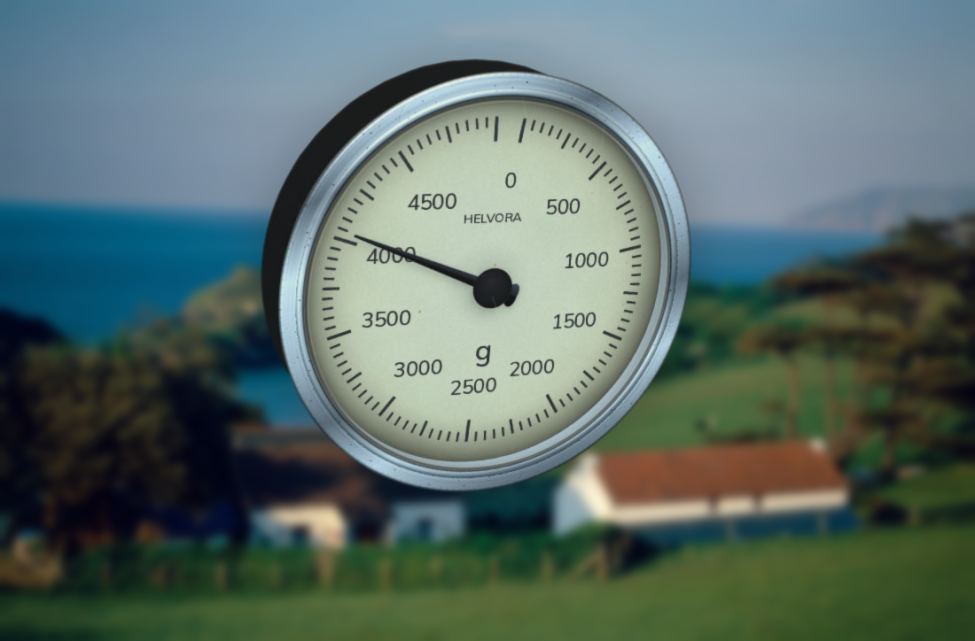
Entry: 4050 g
